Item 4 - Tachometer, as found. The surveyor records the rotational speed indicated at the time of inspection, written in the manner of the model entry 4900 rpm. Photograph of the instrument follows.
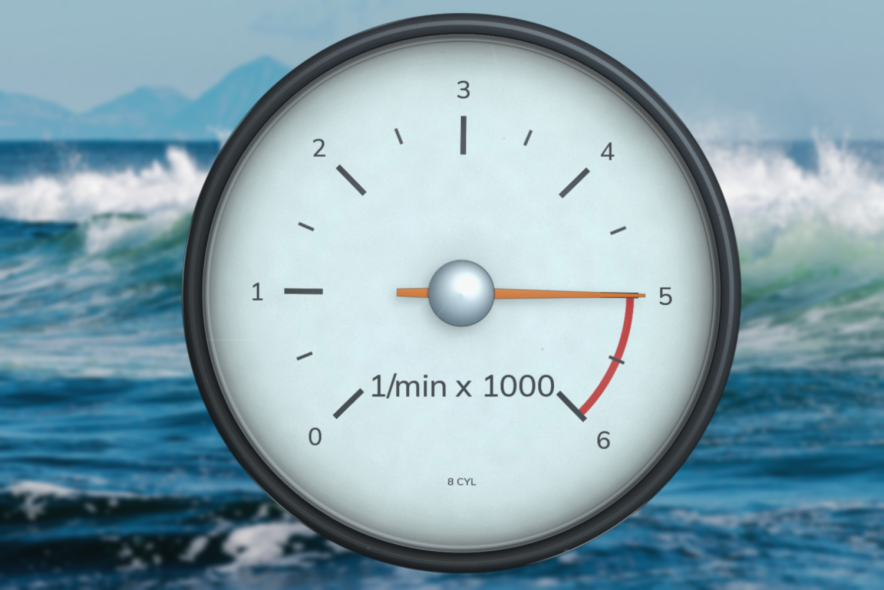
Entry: 5000 rpm
